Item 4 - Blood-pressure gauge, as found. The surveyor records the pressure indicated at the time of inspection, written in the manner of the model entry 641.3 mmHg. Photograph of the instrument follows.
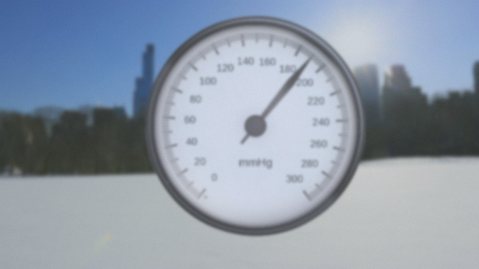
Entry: 190 mmHg
